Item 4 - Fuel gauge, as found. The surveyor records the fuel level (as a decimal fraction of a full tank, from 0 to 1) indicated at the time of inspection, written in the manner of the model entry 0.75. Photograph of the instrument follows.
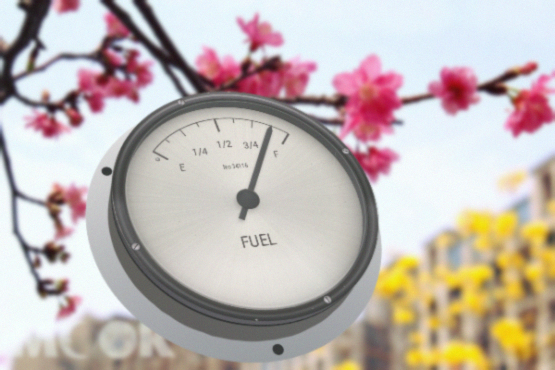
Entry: 0.875
